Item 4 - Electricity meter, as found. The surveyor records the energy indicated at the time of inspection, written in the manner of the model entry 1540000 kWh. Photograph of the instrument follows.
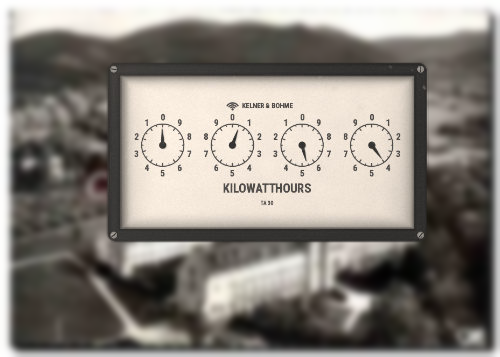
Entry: 54 kWh
